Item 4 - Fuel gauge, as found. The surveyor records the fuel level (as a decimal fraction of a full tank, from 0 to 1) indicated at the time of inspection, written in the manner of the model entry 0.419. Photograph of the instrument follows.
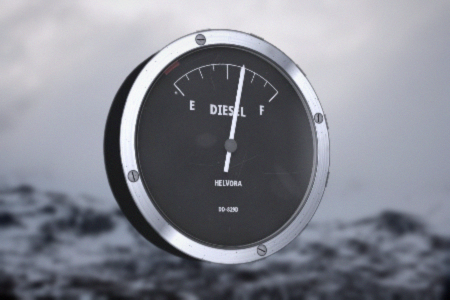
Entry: 0.625
